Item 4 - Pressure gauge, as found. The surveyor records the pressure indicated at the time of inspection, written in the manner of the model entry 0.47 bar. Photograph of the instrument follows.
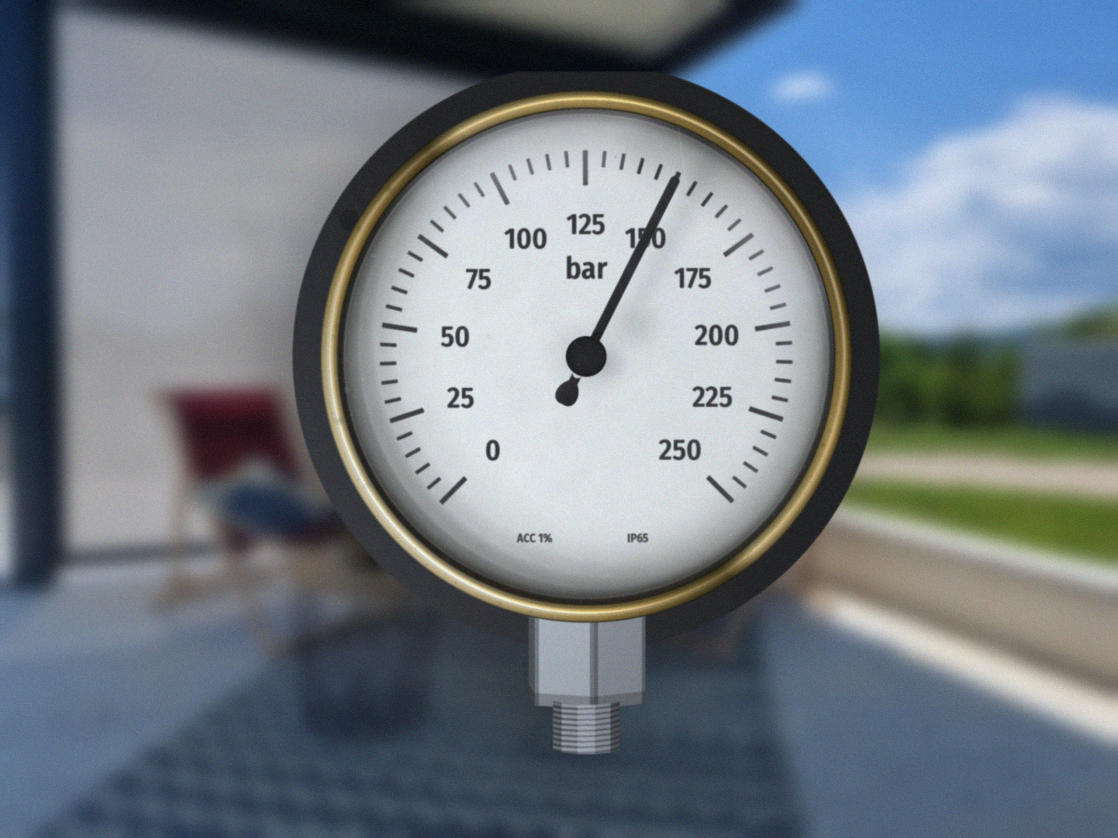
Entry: 150 bar
